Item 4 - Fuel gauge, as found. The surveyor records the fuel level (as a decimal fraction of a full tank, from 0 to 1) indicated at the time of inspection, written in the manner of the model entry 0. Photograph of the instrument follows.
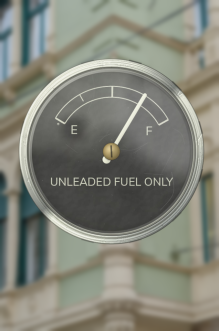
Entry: 0.75
